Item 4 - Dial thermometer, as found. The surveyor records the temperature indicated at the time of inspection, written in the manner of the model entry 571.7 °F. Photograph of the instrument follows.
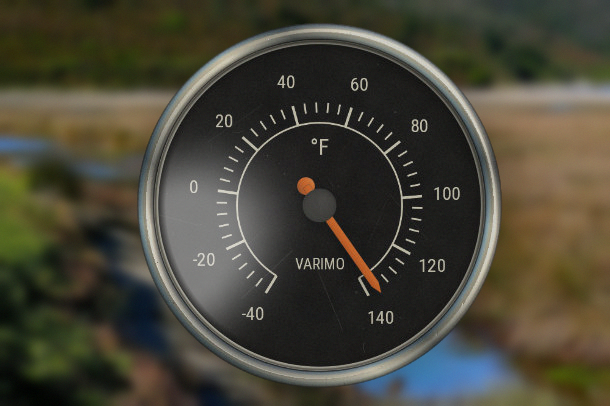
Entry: 136 °F
